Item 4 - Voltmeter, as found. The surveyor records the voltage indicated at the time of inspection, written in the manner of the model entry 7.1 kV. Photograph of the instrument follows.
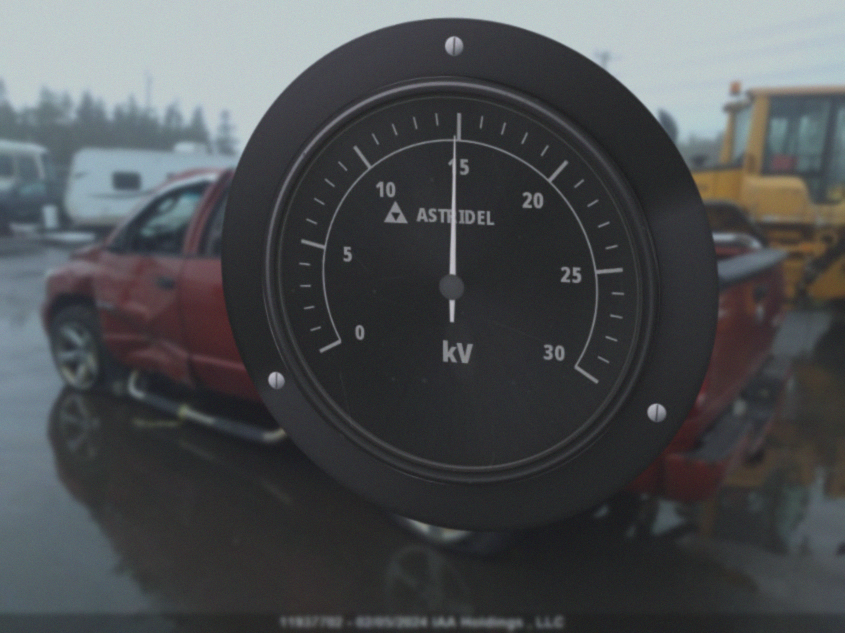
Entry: 15 kV
